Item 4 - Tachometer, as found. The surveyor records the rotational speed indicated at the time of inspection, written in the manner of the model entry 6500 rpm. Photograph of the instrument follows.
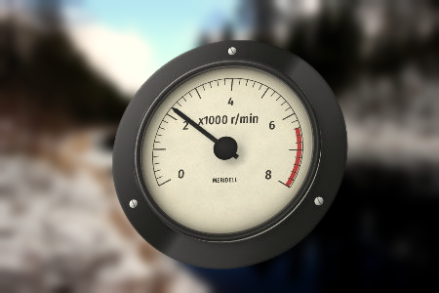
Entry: 2200 rpm
